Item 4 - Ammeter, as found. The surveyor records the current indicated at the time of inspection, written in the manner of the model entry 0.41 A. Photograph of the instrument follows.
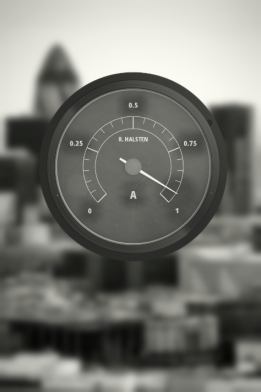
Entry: 0.95 A
